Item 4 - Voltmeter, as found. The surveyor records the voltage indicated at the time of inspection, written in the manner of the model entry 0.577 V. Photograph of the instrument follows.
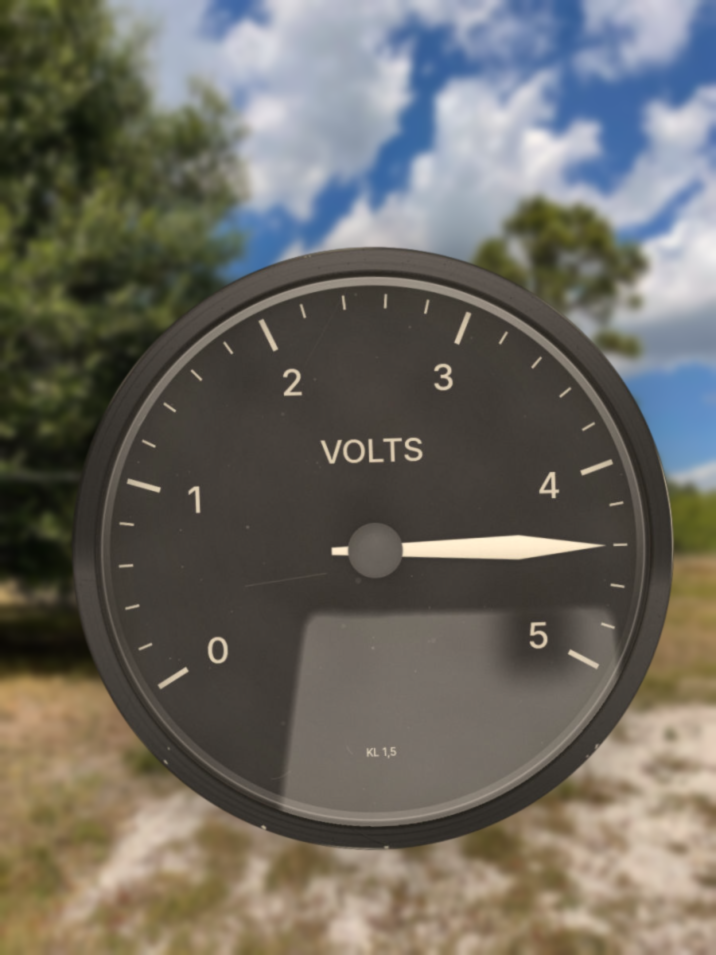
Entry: 4.4 V
